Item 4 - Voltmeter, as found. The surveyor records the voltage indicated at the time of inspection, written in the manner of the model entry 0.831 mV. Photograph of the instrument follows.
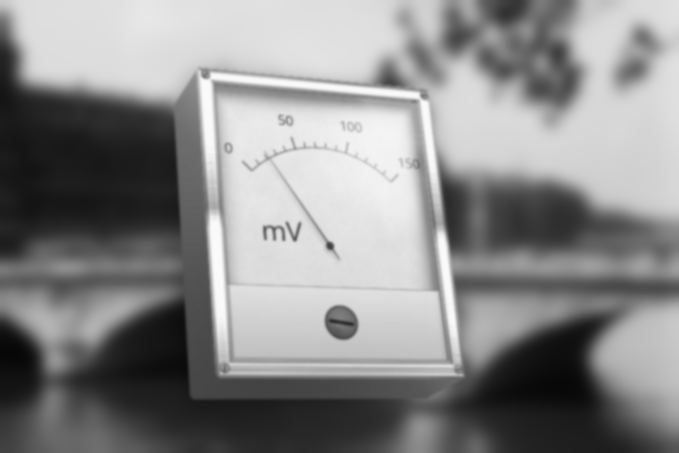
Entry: 20 mV
